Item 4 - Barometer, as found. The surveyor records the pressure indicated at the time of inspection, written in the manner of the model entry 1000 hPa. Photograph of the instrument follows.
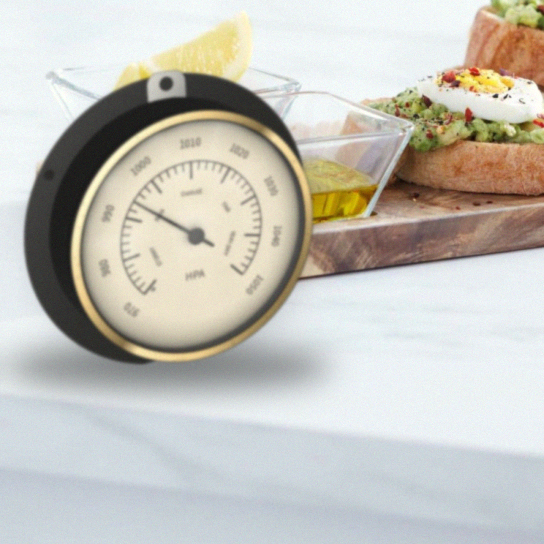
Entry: 994 hPa
